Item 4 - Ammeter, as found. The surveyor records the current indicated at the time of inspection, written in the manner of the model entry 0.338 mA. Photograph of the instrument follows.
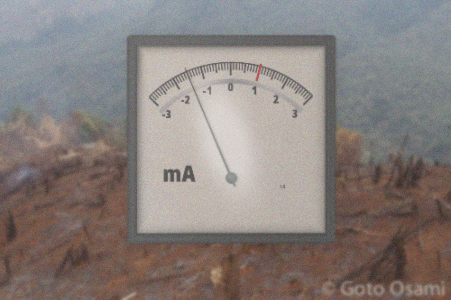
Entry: -1.5 mA
